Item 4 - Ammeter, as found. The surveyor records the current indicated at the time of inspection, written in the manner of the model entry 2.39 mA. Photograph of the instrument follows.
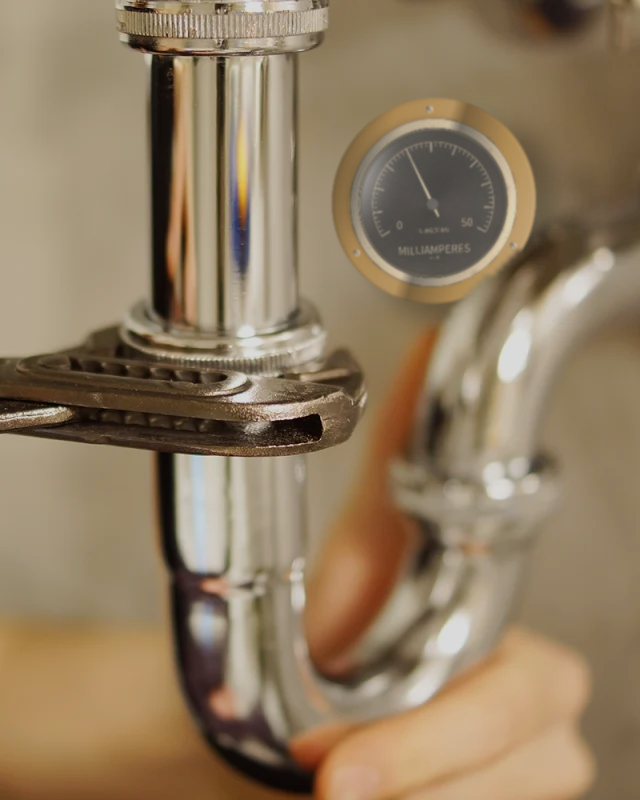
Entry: 20 mA
